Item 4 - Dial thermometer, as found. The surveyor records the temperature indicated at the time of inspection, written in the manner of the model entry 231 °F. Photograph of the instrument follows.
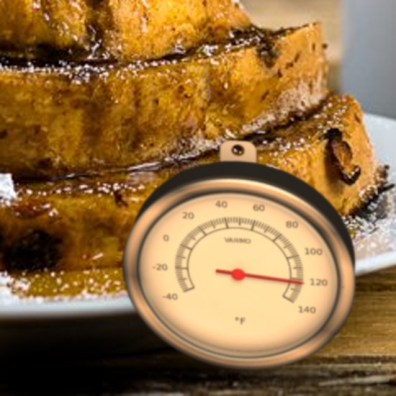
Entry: 120 °F
